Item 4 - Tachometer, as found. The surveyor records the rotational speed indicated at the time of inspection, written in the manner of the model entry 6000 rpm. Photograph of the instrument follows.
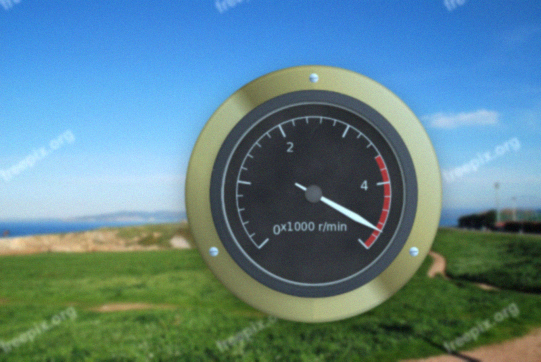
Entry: 4700 rpm
